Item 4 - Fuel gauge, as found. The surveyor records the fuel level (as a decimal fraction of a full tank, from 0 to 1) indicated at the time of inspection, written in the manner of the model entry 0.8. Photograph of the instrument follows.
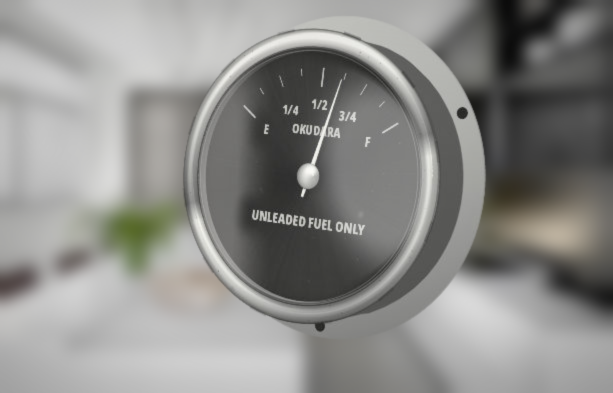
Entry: 0.625
